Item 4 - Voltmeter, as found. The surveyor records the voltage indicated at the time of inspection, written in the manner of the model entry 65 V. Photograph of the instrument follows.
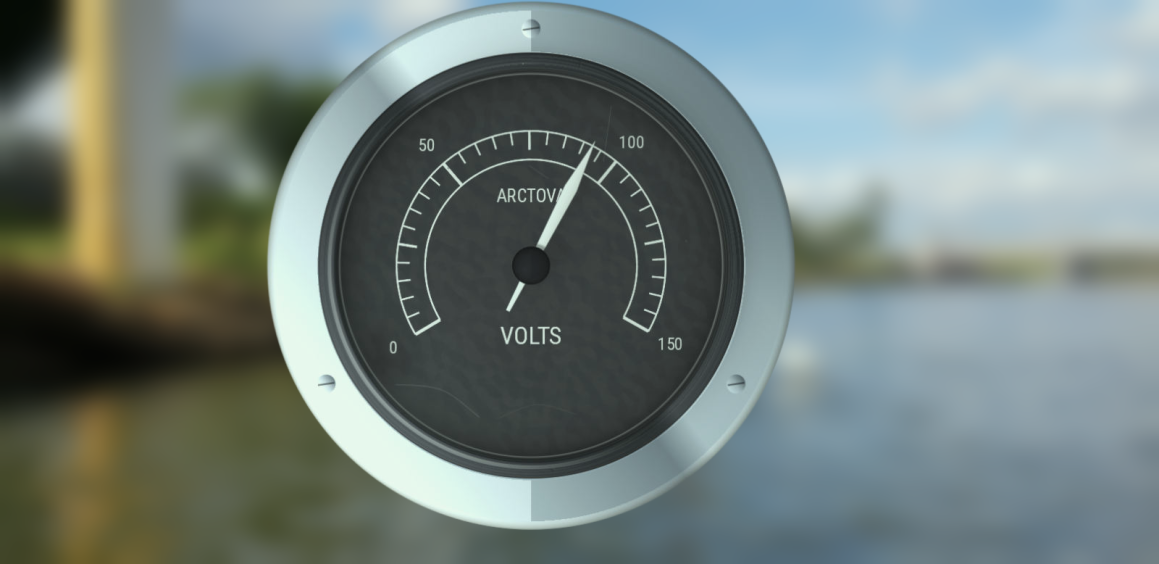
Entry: 92.5 V
